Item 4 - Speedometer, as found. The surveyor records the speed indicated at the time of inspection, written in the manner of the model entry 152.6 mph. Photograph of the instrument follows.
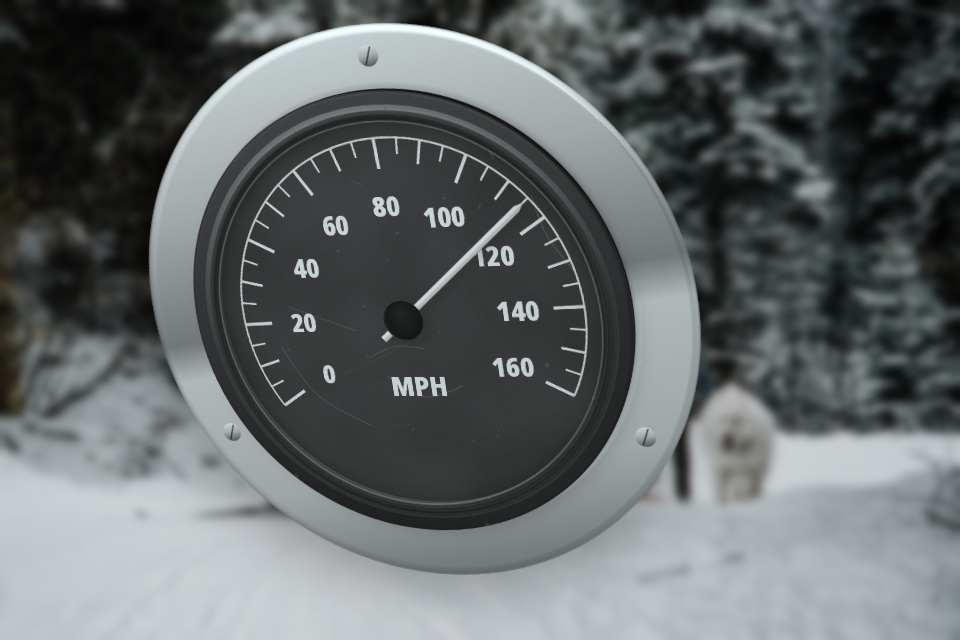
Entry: 115 mph
